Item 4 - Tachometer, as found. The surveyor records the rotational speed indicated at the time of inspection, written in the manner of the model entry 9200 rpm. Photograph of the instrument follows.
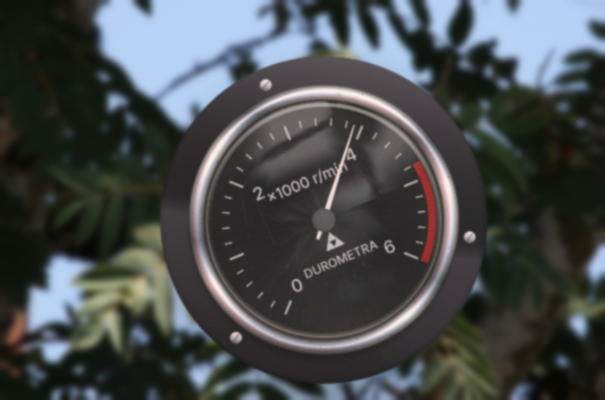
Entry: 3900 rpm
